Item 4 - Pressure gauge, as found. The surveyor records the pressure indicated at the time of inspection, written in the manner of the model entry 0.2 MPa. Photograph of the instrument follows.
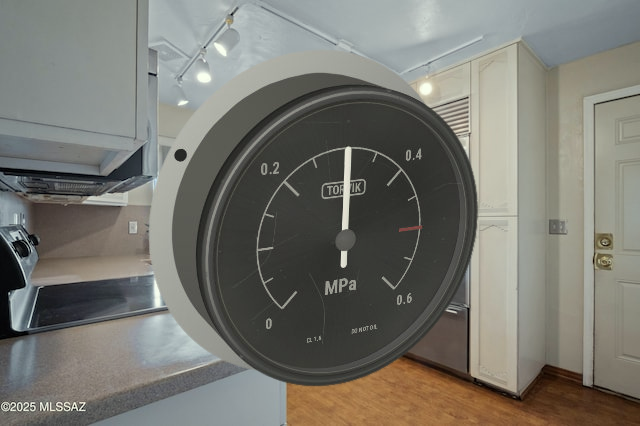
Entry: 0.3 MPa
